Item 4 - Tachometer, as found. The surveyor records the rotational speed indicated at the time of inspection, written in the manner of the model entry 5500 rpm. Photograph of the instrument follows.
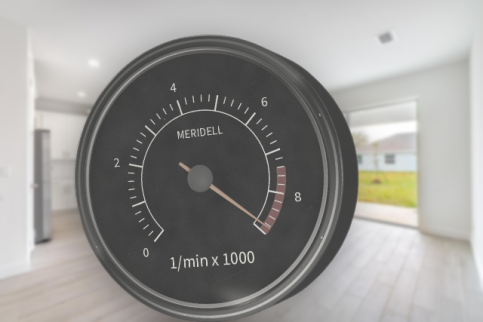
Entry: 8800 rpm
